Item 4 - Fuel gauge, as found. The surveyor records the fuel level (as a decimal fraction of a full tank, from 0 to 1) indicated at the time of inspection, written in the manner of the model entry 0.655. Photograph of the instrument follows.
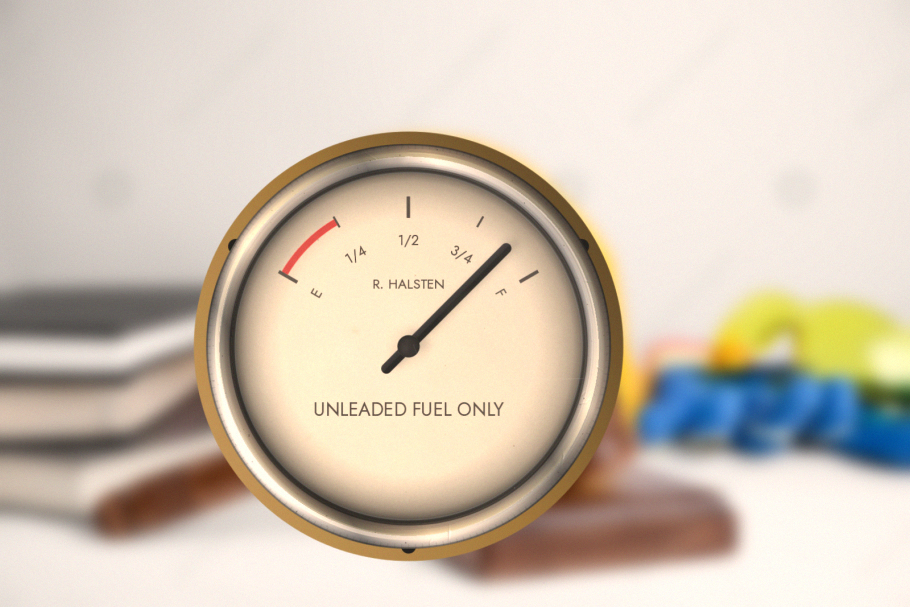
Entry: 0.875
